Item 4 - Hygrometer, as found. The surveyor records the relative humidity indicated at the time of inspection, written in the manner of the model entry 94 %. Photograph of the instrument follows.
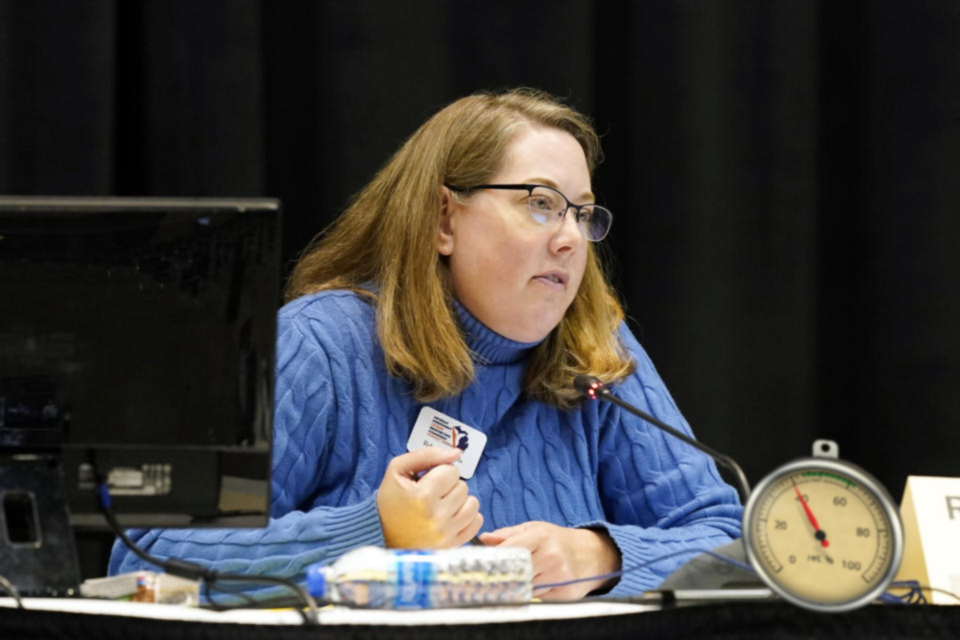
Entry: 40 %
